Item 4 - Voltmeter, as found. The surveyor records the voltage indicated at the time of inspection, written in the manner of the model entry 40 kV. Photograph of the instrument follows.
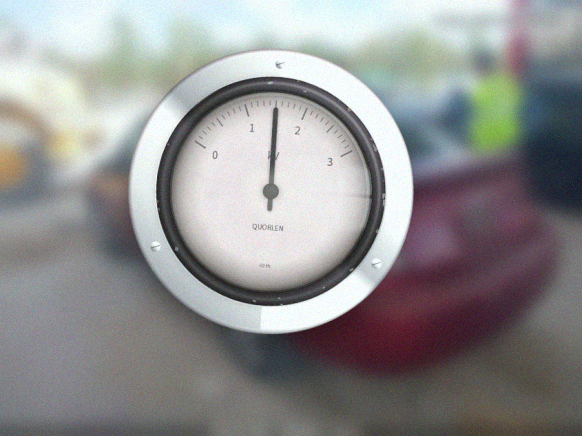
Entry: 1.5 kV
